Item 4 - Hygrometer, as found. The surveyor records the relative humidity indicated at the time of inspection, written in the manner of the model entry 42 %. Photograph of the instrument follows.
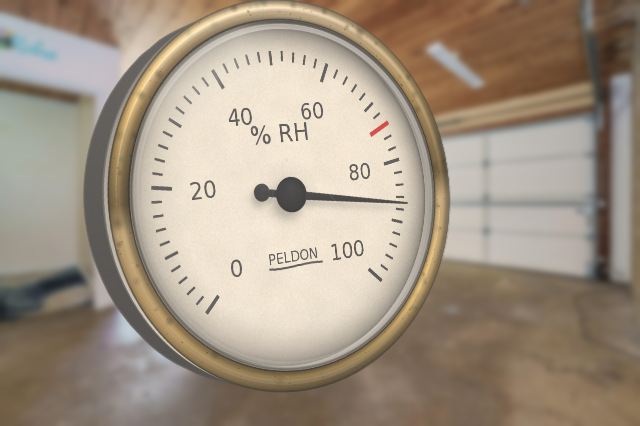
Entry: 87 %
